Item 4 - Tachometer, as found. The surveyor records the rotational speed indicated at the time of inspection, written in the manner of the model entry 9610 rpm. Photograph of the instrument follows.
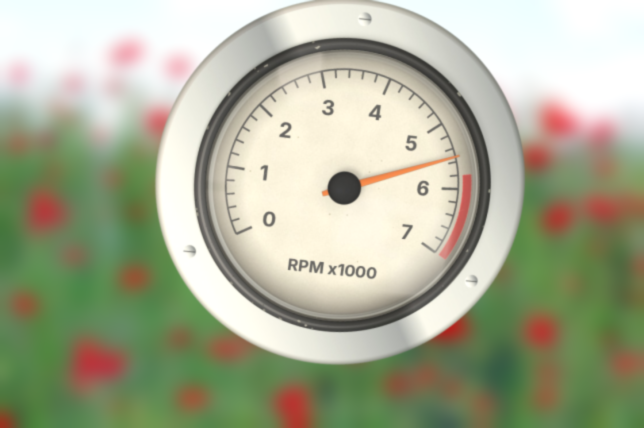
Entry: 5500 rpm
